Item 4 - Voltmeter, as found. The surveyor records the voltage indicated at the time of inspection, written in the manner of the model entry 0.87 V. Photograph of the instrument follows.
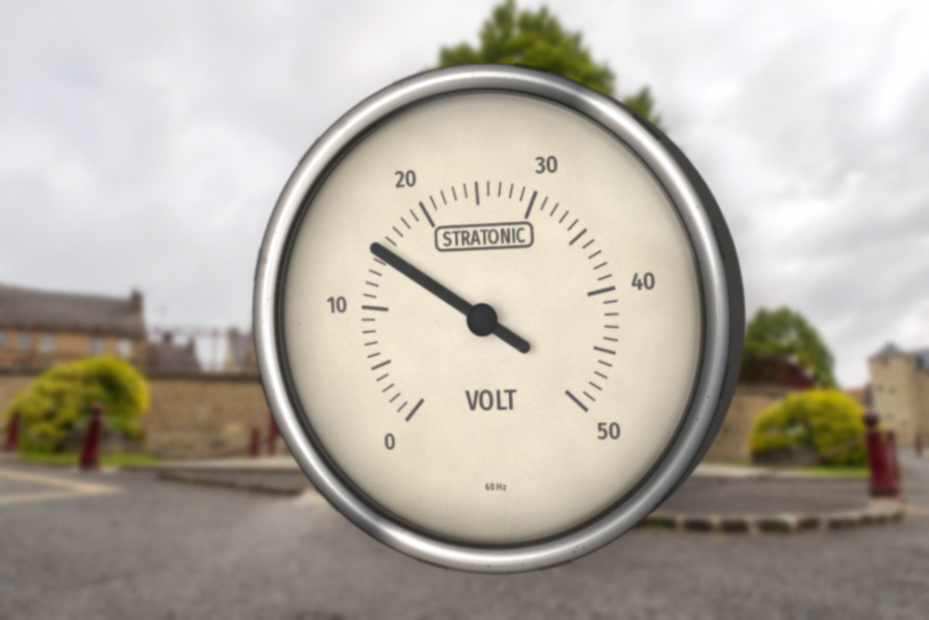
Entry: 15 V
